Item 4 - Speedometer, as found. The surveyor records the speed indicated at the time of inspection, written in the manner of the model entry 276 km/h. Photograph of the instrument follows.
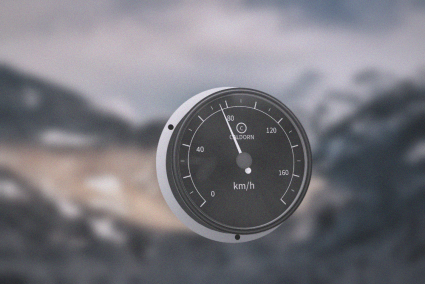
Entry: 75 km/h
